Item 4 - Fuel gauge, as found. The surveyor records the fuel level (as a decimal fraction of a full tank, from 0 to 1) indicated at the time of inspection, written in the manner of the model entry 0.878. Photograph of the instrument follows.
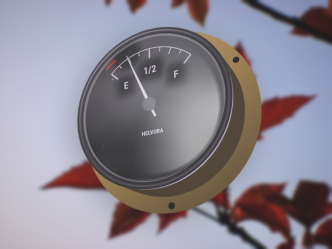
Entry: 0.25
